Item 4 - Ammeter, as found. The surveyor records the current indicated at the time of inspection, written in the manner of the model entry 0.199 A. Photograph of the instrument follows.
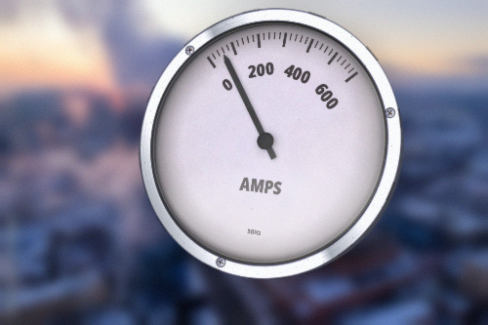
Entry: 60 A
